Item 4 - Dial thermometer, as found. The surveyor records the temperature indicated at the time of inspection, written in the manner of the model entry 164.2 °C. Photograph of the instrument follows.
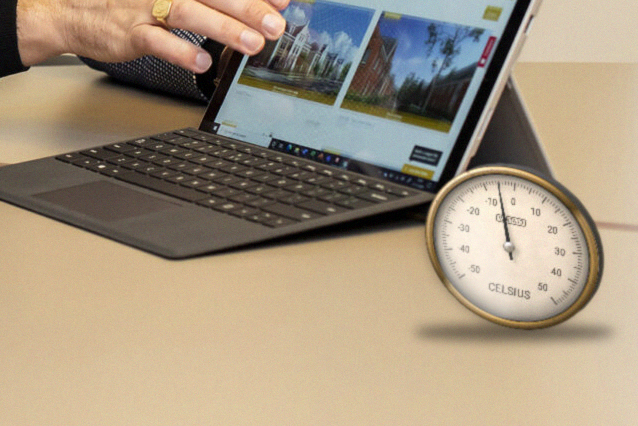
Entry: -5 °C
